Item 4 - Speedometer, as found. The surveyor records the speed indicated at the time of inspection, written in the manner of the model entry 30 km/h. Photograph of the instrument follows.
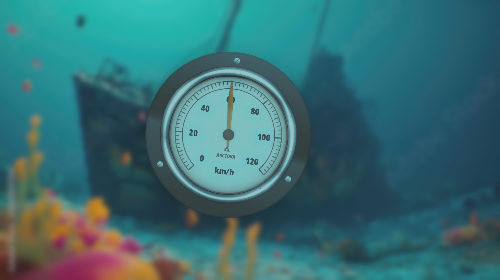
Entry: 60 km/h
